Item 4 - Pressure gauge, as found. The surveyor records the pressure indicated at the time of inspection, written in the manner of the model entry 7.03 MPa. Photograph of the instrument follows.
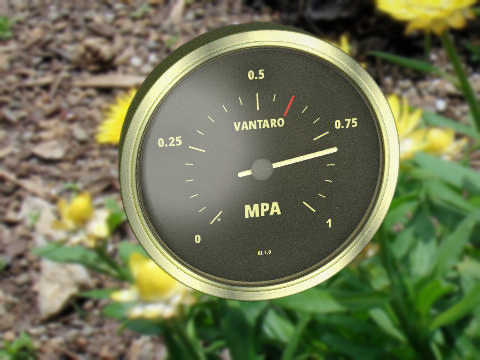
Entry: 0.8 MPa
